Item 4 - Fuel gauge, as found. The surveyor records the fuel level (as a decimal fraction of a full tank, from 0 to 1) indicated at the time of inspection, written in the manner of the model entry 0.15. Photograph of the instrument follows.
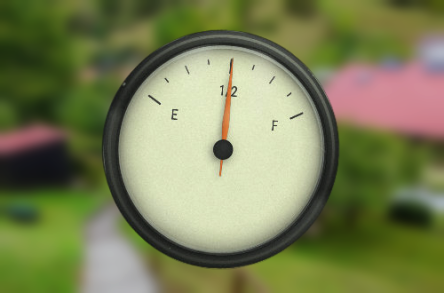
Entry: 0.5
